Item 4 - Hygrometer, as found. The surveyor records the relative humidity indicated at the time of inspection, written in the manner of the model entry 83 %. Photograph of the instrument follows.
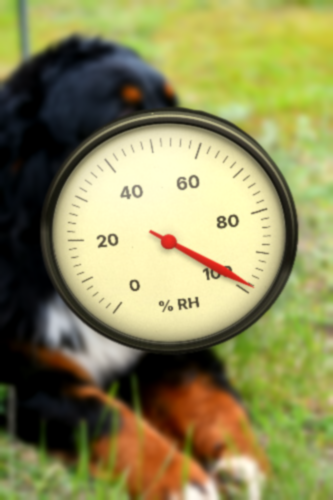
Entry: 98 %
